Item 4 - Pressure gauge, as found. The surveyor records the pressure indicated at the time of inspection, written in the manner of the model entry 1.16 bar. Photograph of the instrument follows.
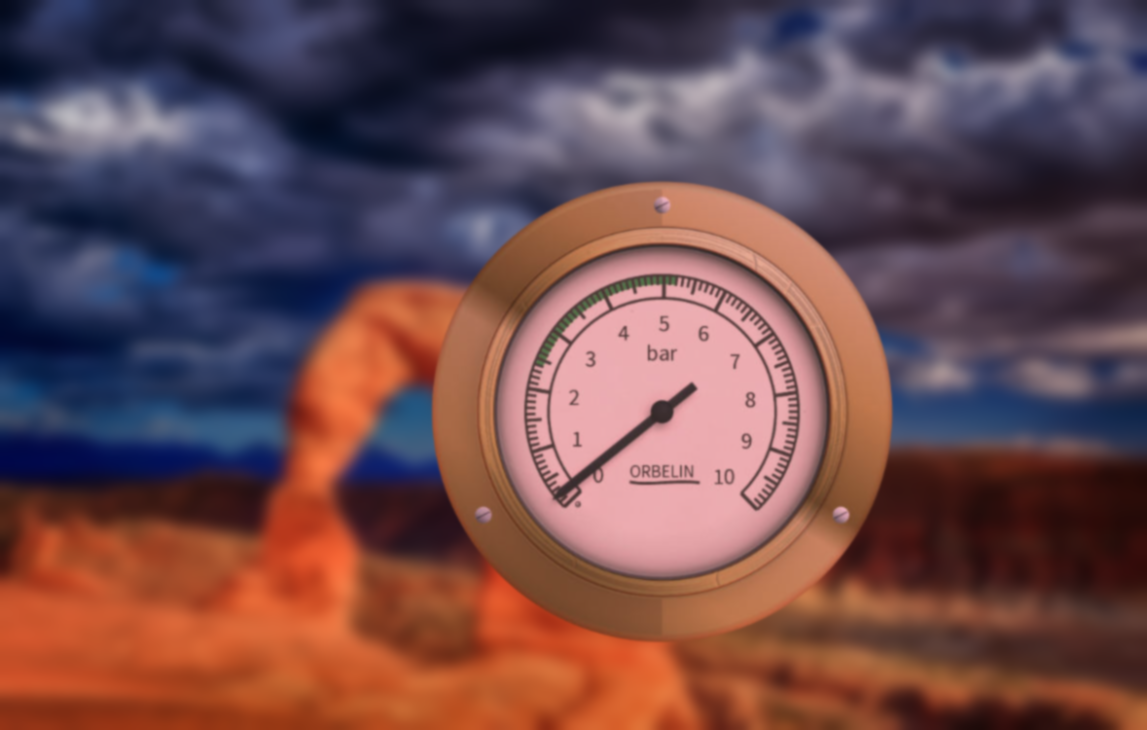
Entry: 0.2 bar
